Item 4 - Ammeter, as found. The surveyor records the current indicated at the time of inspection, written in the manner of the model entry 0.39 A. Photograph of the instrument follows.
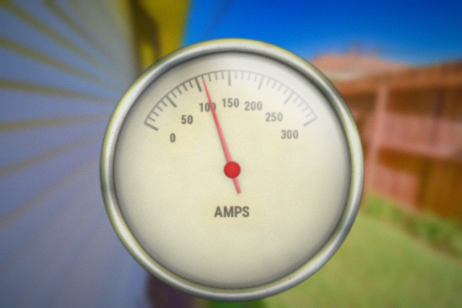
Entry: 110 A
